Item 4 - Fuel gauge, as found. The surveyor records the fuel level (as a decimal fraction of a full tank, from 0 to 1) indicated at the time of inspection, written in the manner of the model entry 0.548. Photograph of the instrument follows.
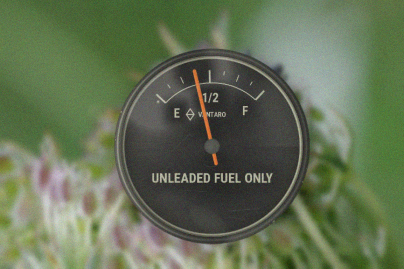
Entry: 0.375
